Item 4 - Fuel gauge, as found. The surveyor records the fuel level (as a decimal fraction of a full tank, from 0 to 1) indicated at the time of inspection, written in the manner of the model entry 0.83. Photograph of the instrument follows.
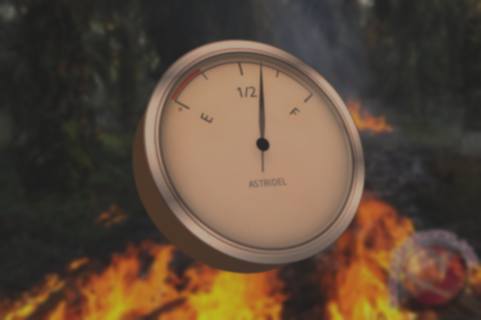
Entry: 0.625
